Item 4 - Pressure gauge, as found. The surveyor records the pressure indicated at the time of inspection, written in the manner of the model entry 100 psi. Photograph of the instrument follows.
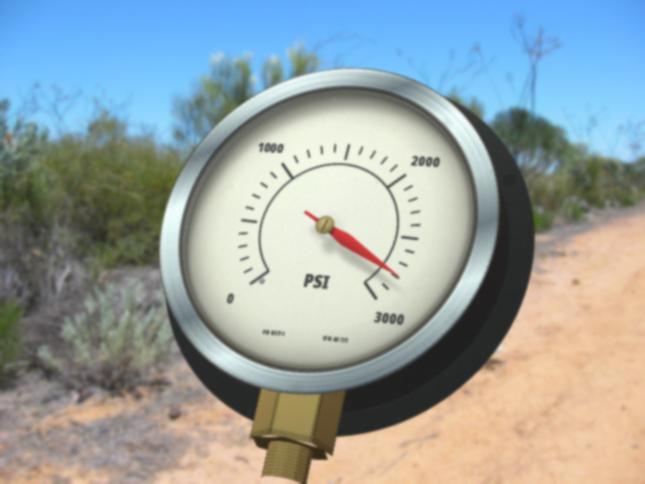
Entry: 2800 psi
